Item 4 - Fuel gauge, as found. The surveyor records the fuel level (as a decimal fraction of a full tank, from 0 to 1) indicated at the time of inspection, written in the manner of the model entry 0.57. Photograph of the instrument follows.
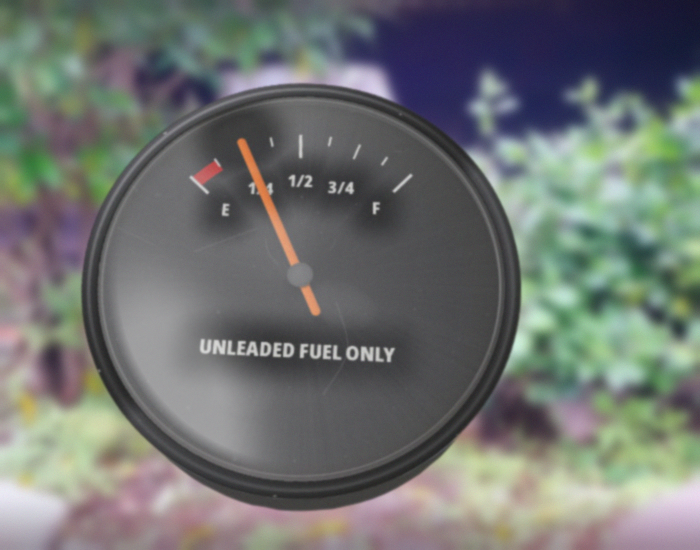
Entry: 0.25
